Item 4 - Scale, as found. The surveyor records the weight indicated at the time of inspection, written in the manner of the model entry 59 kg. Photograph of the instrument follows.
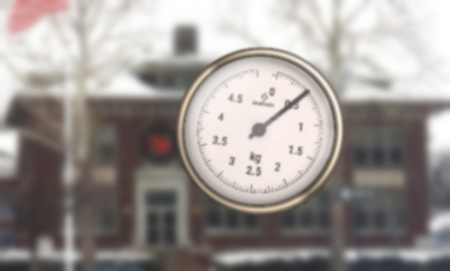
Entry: 0.5 kg
